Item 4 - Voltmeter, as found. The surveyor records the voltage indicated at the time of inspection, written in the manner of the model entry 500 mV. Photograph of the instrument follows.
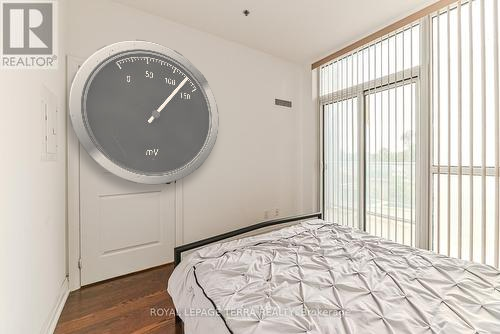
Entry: 125 mV
